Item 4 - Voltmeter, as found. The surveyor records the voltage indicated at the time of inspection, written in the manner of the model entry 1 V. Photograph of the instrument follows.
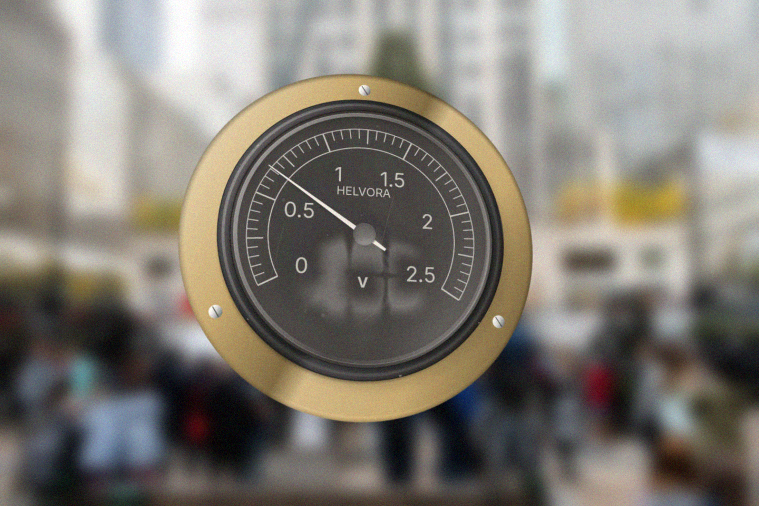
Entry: 0.65 V
